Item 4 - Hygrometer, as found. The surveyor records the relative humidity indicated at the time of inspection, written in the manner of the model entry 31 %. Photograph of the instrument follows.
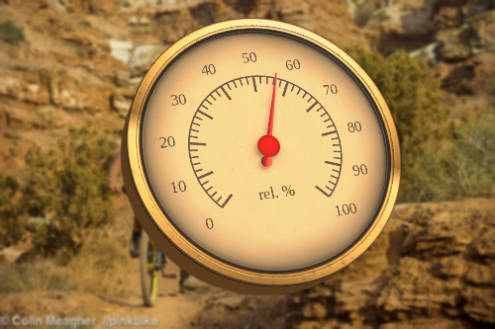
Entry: 56 %
